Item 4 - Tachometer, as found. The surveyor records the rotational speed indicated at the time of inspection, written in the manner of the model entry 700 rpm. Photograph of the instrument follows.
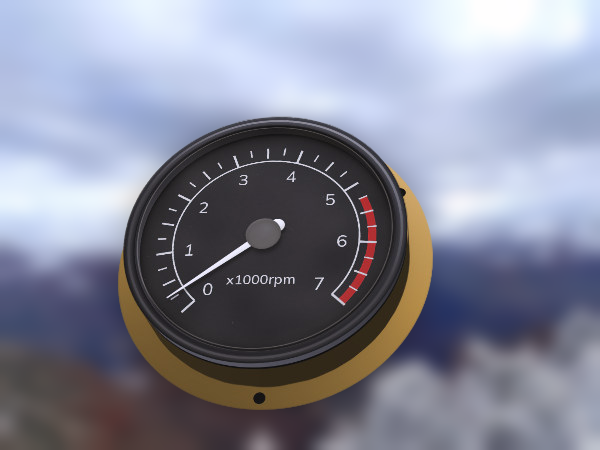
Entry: 250 rpm
